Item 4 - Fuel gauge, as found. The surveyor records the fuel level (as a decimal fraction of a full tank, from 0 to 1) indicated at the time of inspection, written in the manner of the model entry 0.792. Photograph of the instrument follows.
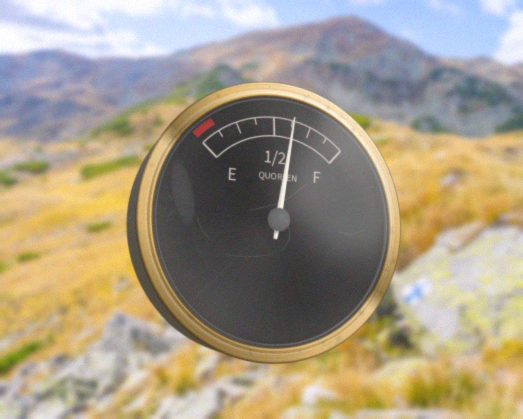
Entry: 0.625
